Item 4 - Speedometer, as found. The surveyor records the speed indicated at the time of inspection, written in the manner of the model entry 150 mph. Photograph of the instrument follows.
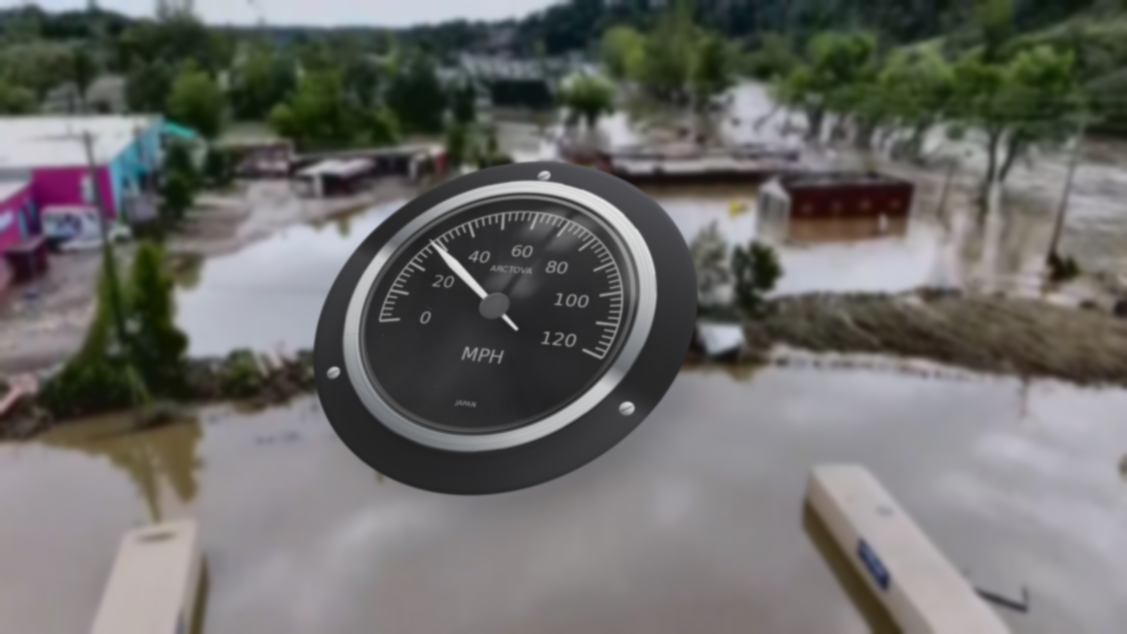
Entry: 28 mph
